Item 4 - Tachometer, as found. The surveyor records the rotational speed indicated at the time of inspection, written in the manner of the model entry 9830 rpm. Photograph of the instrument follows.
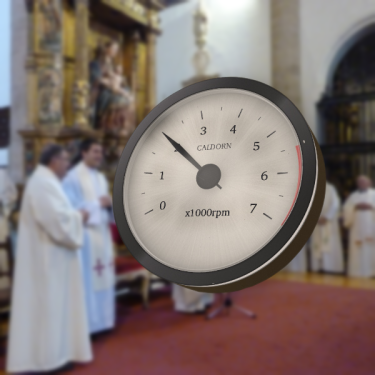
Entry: 2000 rpm
